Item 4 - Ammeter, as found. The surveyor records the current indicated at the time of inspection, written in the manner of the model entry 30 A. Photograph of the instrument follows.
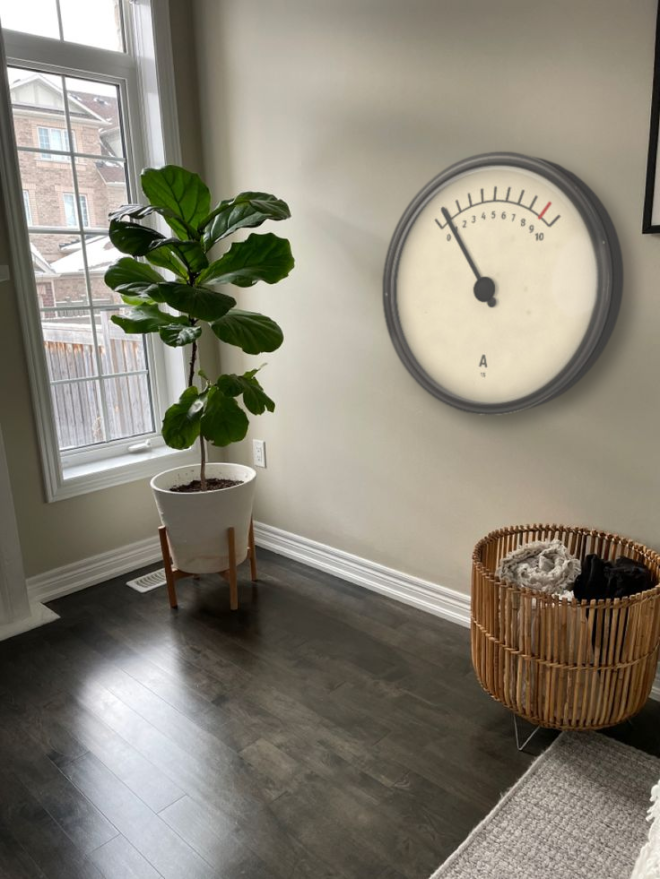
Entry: 1 A
